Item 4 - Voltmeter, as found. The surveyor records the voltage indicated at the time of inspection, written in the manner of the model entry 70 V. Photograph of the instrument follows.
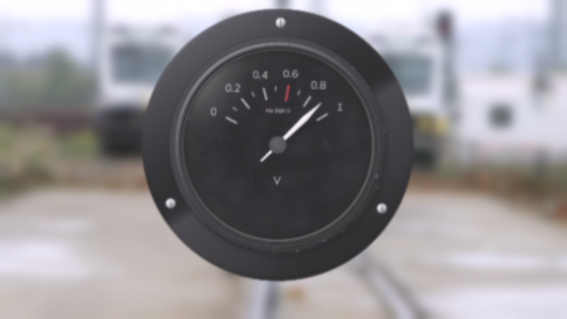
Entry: 0.9 V
